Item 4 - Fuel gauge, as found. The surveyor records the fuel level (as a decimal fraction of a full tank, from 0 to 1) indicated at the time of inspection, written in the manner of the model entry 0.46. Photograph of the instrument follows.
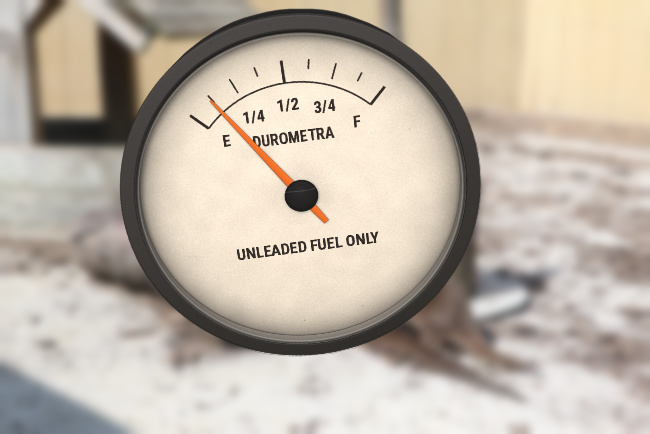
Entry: 0.125
